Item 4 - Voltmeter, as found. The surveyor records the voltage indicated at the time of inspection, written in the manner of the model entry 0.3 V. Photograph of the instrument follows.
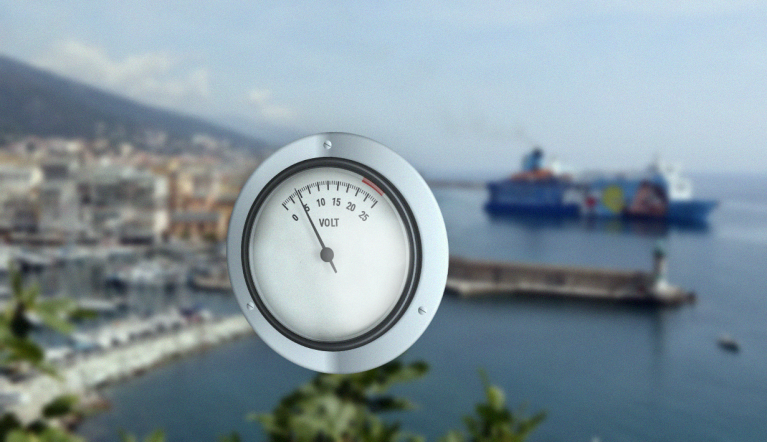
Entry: 5 V
